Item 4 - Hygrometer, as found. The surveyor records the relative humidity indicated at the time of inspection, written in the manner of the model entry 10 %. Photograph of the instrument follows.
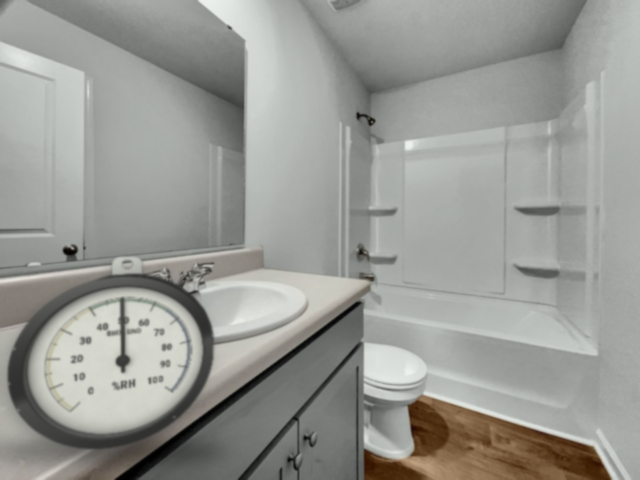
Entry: 50 %
